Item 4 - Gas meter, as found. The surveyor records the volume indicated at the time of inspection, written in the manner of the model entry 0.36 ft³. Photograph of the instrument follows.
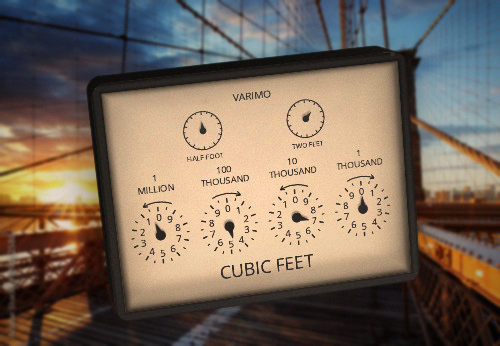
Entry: 47000 ft³
